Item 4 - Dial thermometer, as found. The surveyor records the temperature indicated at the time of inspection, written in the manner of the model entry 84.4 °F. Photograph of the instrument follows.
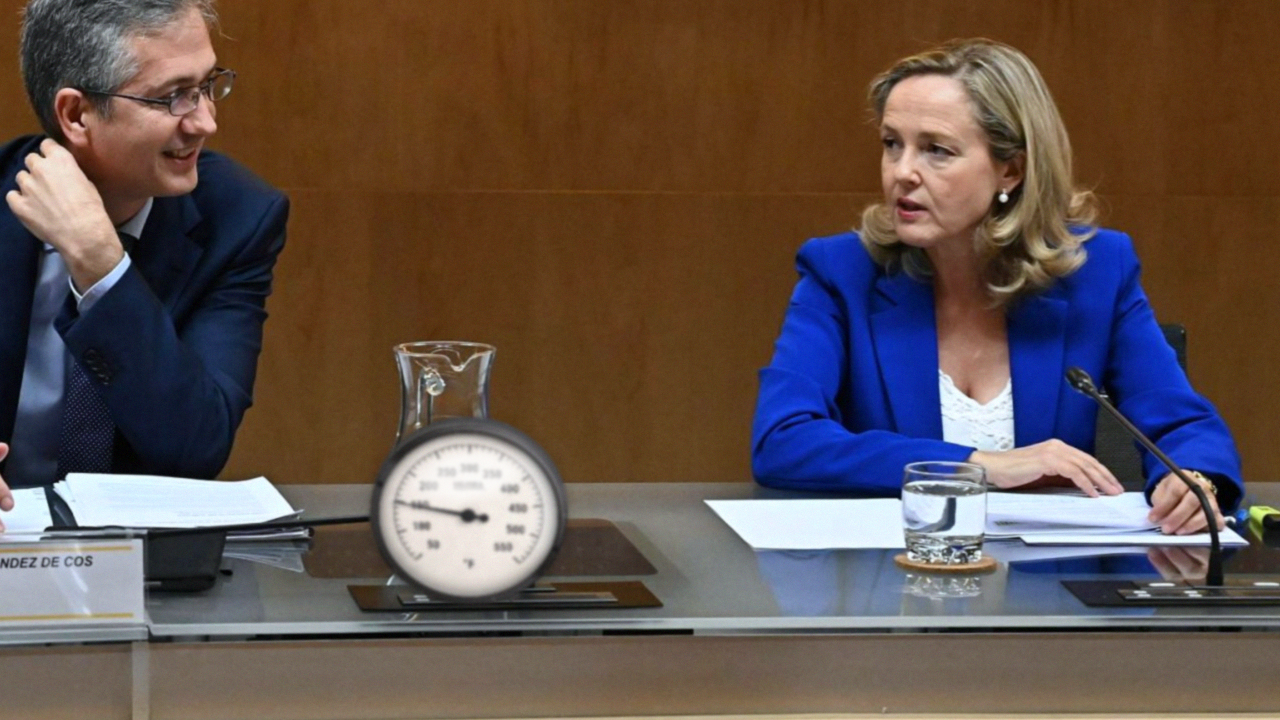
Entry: 150 °F
